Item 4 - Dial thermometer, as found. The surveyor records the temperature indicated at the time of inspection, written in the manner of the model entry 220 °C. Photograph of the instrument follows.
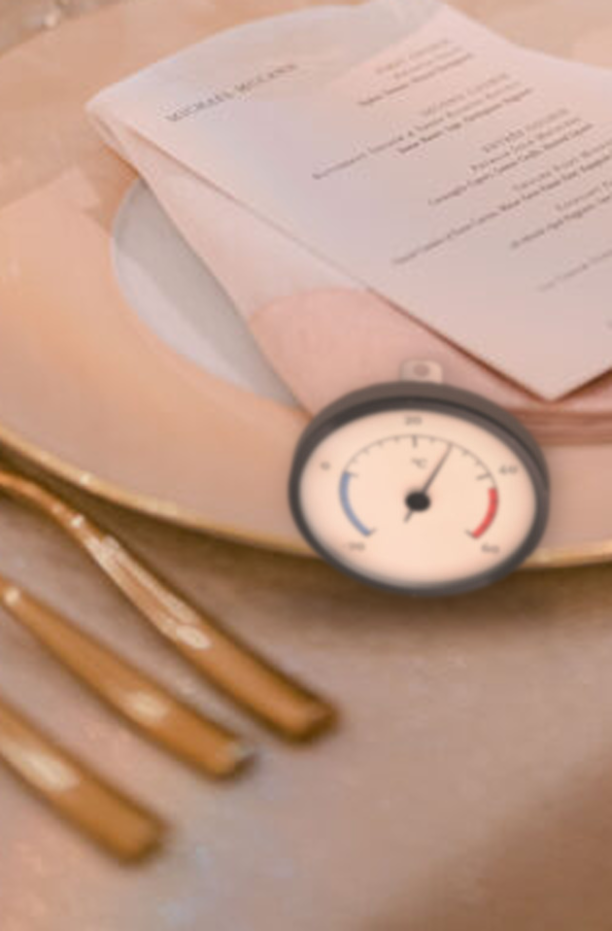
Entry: 28 °C
